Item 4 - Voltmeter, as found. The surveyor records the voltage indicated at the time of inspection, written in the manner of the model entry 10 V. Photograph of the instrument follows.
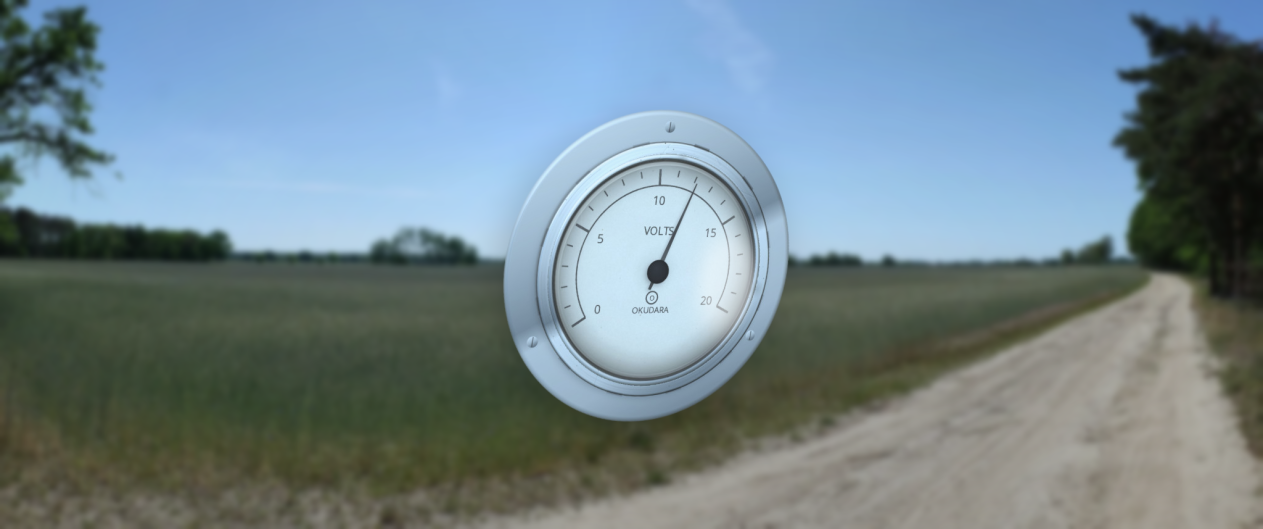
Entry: 12 V
